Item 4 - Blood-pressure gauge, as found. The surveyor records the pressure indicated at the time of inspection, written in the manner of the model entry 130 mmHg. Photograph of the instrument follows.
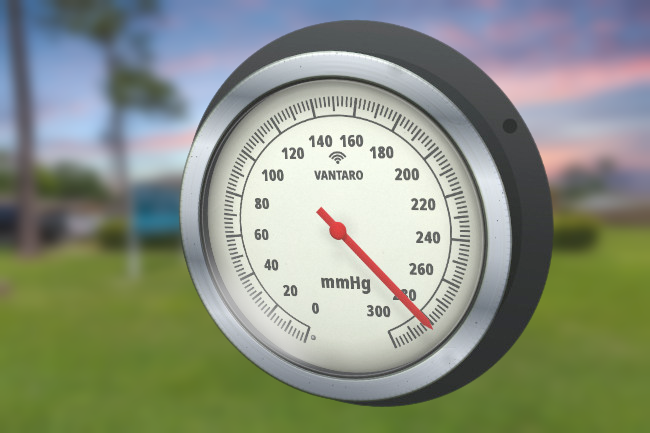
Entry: 280 mmHg
